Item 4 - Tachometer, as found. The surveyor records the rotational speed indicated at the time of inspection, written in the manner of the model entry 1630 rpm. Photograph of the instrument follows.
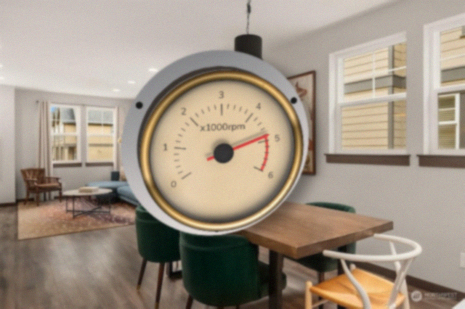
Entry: 4800 rpm
